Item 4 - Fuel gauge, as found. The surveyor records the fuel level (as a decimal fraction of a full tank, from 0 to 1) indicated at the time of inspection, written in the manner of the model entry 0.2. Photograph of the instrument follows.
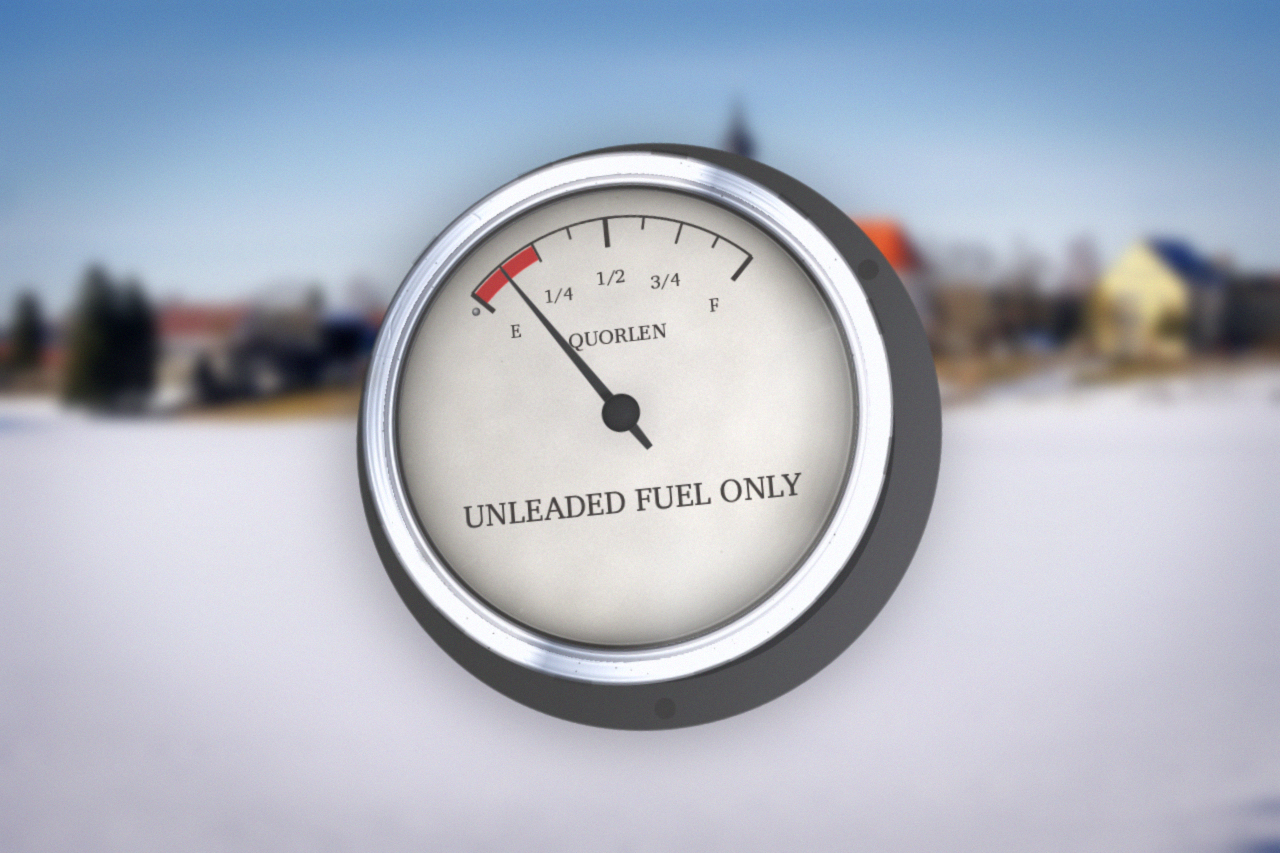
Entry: 0.125
